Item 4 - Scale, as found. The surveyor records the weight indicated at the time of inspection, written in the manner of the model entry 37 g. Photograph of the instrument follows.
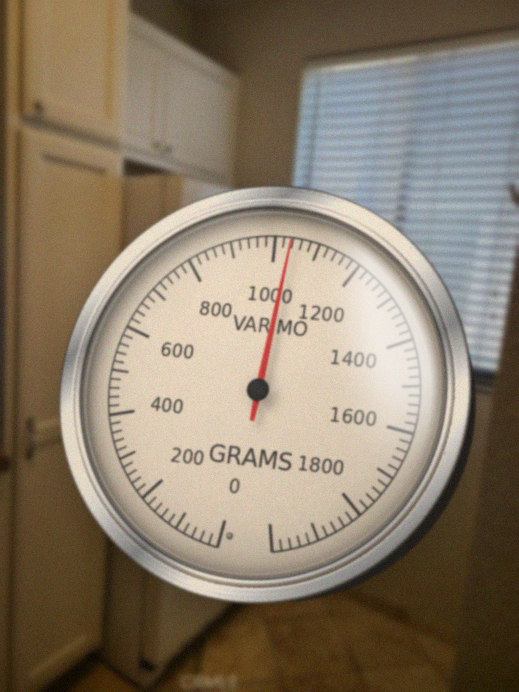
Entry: 1040 g
